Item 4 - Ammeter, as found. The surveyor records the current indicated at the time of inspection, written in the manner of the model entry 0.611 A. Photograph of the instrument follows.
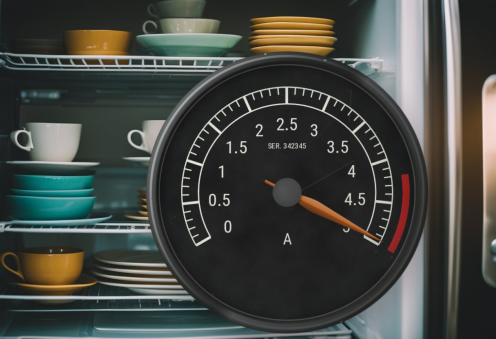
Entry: 4.95 A
